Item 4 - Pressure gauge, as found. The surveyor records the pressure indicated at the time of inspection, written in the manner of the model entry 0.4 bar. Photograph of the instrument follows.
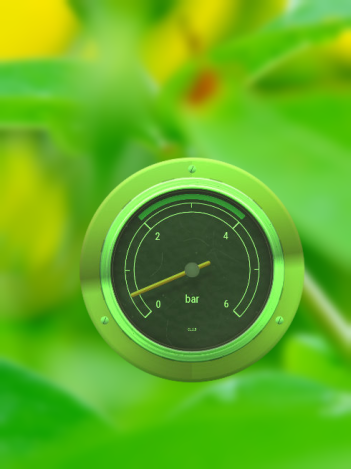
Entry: 0.5 bar
